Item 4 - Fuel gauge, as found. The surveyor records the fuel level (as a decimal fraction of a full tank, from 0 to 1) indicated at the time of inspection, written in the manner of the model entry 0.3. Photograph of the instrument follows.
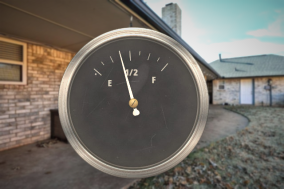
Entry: 0.375
